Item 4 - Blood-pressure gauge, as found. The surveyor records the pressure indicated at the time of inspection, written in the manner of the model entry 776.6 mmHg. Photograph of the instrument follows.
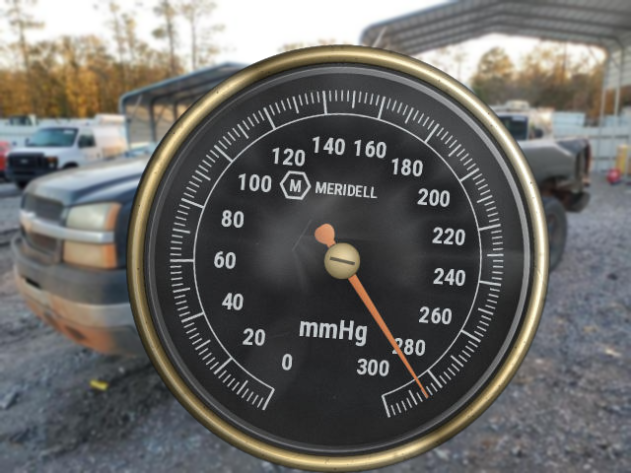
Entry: 286 mmHg
